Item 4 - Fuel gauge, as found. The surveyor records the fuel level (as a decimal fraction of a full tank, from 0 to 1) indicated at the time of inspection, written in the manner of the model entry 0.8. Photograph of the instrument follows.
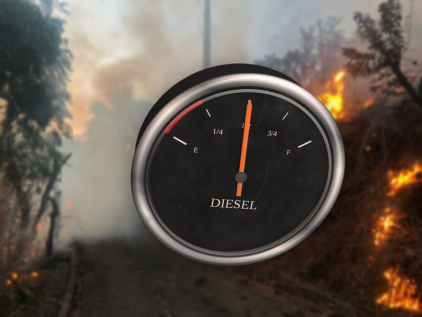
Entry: 0.5
